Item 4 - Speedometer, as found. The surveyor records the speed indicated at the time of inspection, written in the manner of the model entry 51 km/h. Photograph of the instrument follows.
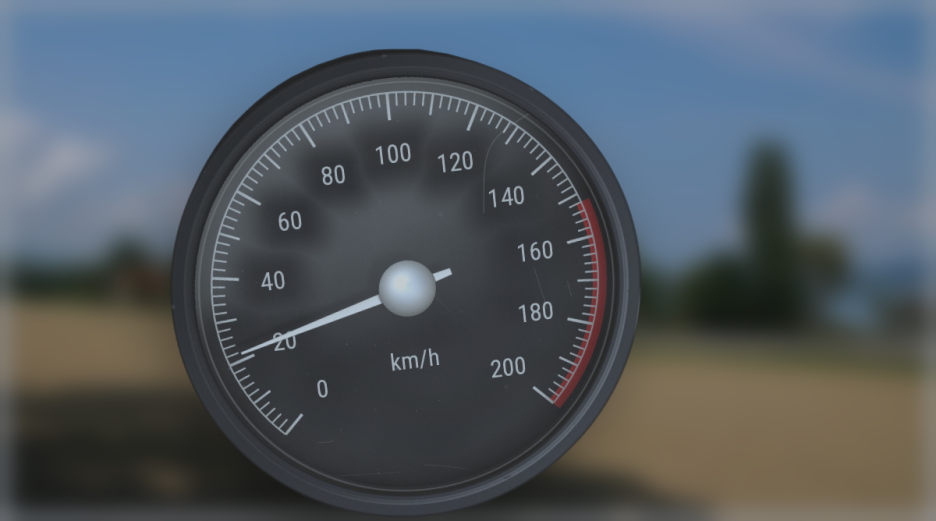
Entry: 22 km/h
